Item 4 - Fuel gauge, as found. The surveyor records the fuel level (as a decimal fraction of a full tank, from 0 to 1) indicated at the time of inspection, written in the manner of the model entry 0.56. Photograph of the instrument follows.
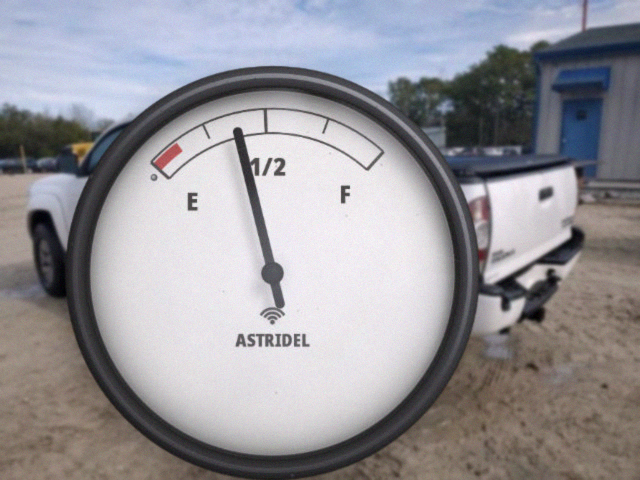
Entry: 0.375
